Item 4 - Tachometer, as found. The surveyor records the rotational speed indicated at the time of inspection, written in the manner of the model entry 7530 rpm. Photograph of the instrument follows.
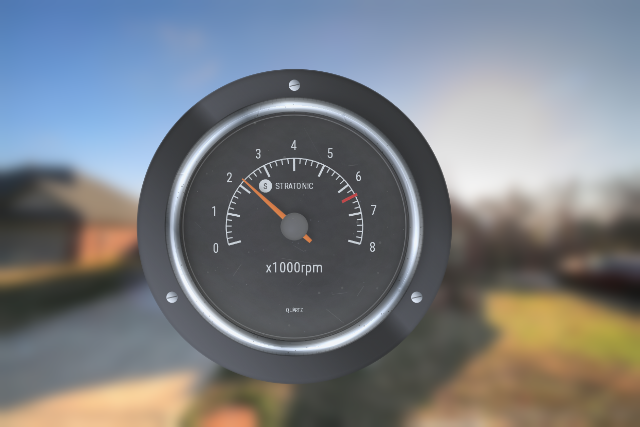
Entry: 2200 rpm
